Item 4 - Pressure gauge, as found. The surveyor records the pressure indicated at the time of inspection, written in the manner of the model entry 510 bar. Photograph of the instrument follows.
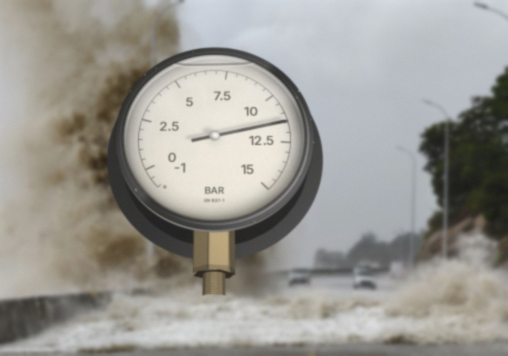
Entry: 11.5 bar
